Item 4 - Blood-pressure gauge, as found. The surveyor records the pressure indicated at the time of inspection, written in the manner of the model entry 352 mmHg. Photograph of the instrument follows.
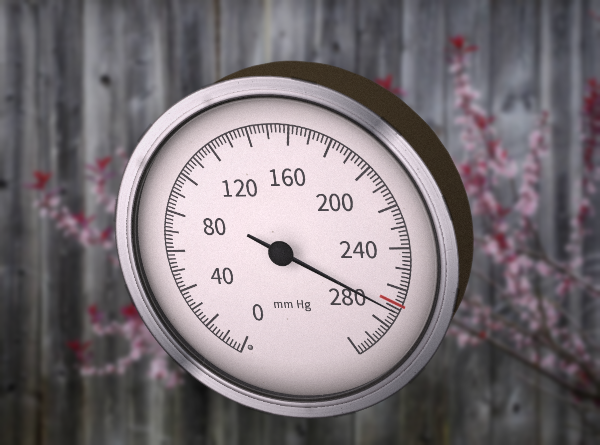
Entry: 270 mmHg
